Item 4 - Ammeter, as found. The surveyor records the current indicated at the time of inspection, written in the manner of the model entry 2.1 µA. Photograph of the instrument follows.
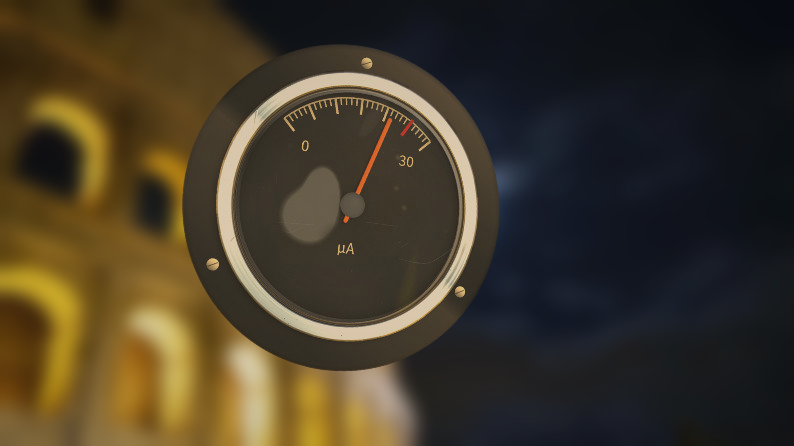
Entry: 21 µA
